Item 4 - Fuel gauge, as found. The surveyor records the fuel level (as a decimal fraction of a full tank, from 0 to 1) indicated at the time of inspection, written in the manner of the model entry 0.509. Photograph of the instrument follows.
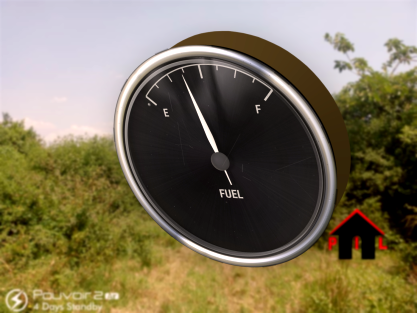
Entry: 0.375
